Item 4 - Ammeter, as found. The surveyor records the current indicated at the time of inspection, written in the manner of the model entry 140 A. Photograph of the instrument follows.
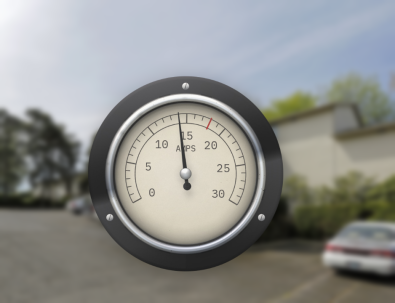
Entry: 14 A
